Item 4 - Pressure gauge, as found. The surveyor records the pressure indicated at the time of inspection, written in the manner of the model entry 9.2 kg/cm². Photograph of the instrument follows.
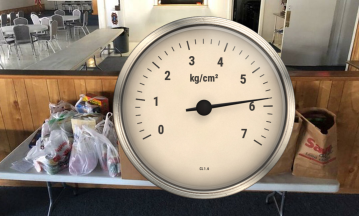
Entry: 5.8 kg/cm²
